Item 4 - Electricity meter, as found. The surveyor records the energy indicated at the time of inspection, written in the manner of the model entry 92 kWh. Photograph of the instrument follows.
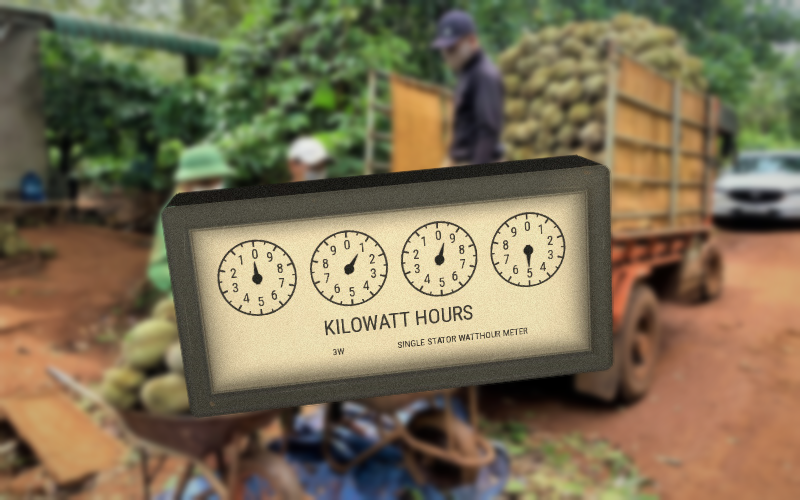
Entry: 95 kWh
